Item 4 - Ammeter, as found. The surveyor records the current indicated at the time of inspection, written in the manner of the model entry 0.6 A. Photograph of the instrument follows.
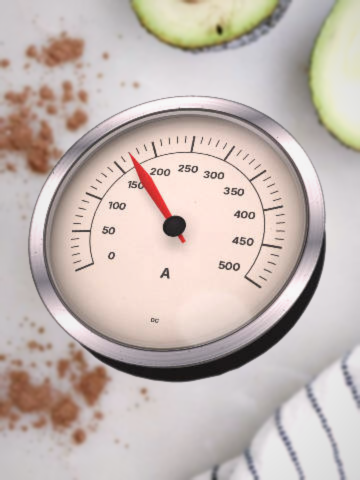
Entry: 170 A
